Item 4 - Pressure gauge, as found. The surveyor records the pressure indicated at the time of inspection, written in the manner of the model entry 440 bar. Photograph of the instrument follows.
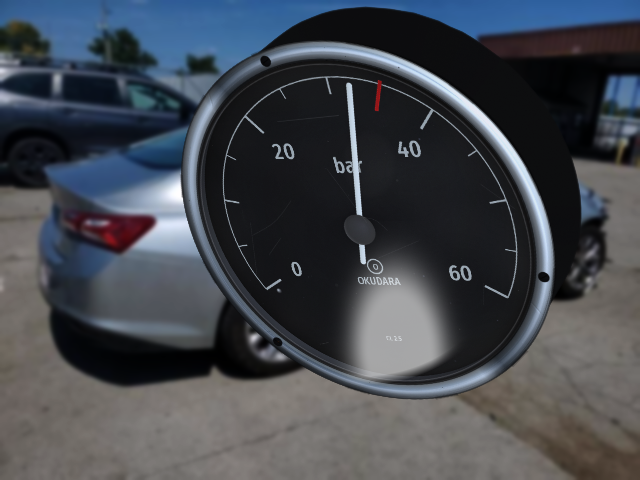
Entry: 32.5 bar
